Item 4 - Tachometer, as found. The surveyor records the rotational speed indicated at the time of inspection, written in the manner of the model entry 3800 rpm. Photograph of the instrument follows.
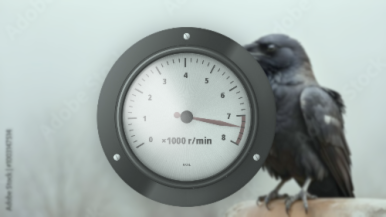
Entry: 7400 rpm
